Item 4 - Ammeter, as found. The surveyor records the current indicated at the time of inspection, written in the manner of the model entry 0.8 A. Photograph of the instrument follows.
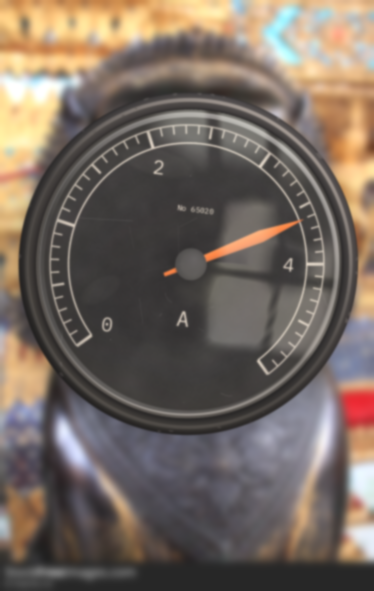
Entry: 3.6 A
